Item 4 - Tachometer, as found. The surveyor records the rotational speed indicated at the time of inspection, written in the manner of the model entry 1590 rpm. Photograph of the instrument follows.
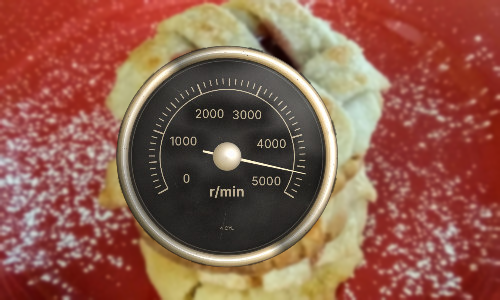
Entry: 4600 rpm
